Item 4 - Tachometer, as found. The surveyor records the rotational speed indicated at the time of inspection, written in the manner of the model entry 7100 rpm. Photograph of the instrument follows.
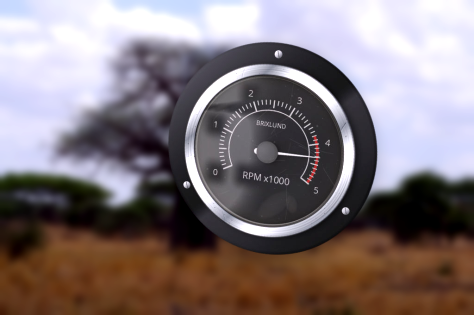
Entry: 4300 rpm
